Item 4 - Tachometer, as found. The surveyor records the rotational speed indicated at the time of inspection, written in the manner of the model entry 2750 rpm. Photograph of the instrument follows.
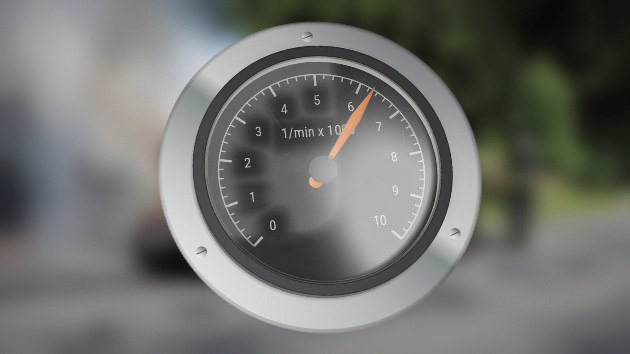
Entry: 6300 rpm
